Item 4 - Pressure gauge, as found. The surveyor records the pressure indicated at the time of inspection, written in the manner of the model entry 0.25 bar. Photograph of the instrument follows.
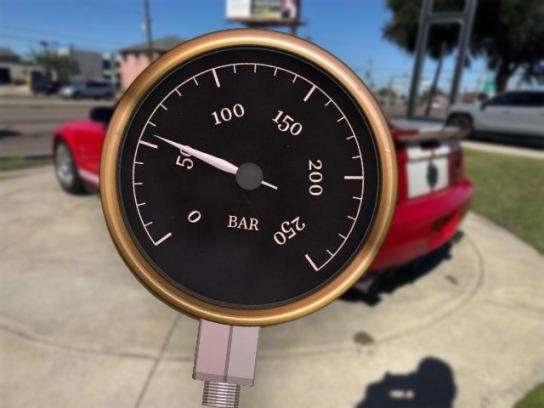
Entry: 55 bar
